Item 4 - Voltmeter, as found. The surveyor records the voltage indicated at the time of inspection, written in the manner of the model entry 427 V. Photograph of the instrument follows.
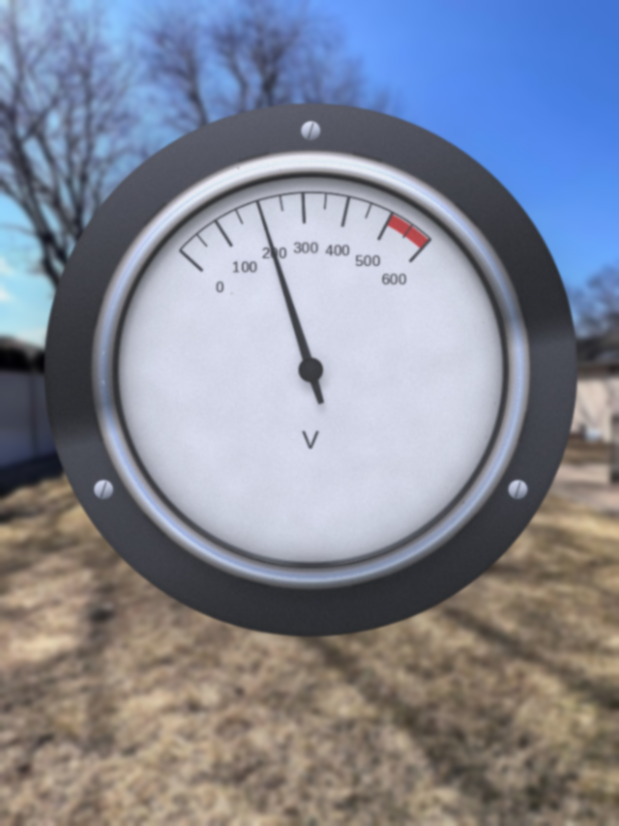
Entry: 200 V
